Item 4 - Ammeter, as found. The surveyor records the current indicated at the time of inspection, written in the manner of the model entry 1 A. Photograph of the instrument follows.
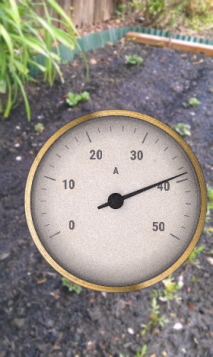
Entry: 39 A
